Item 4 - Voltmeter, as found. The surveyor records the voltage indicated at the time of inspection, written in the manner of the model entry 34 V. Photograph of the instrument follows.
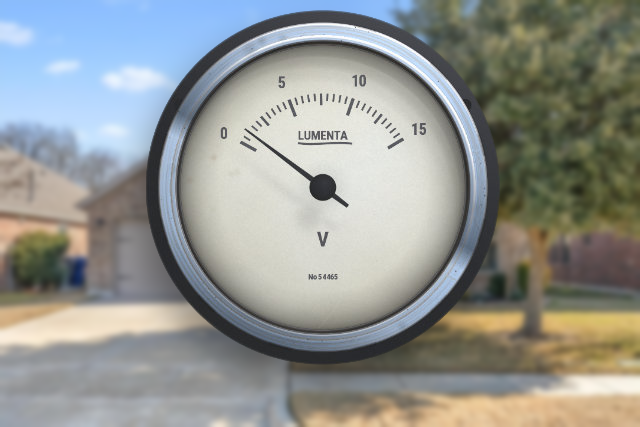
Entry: 1 V
